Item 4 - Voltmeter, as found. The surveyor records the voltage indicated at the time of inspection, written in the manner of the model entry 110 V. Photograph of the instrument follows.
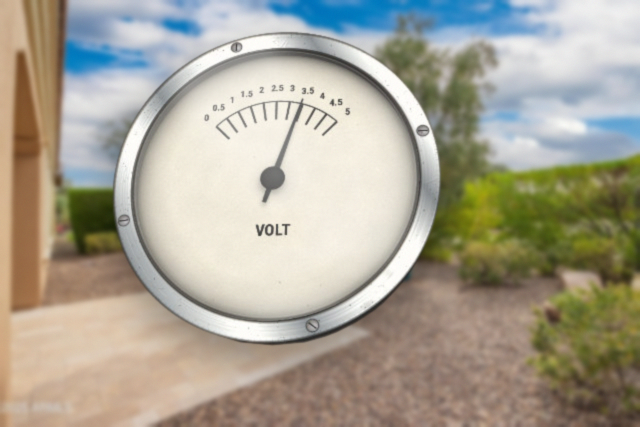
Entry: 3.5 V
